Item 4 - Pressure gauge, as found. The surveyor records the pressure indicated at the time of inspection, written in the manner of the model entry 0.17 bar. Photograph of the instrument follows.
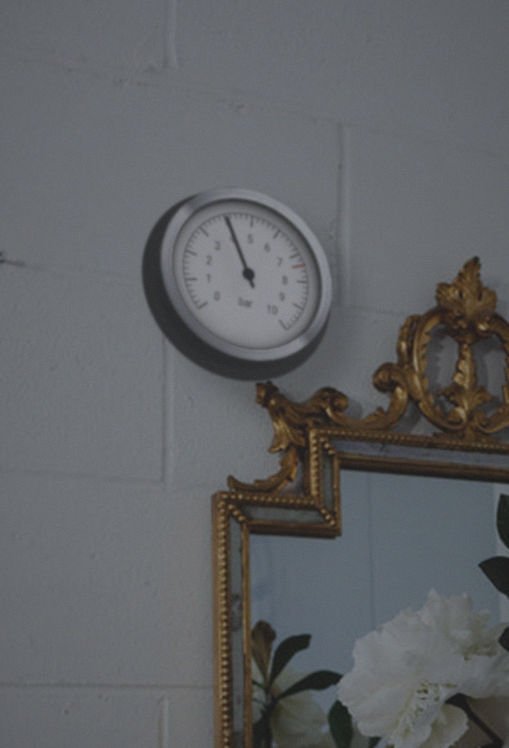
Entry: 4 bar
